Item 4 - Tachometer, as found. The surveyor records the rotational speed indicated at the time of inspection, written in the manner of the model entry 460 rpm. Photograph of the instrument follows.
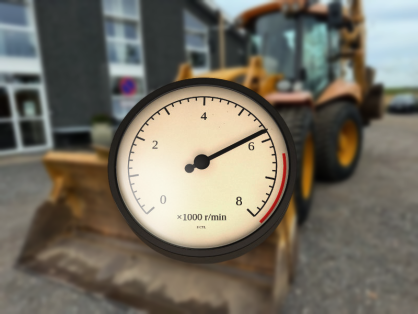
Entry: 5800 rpm
